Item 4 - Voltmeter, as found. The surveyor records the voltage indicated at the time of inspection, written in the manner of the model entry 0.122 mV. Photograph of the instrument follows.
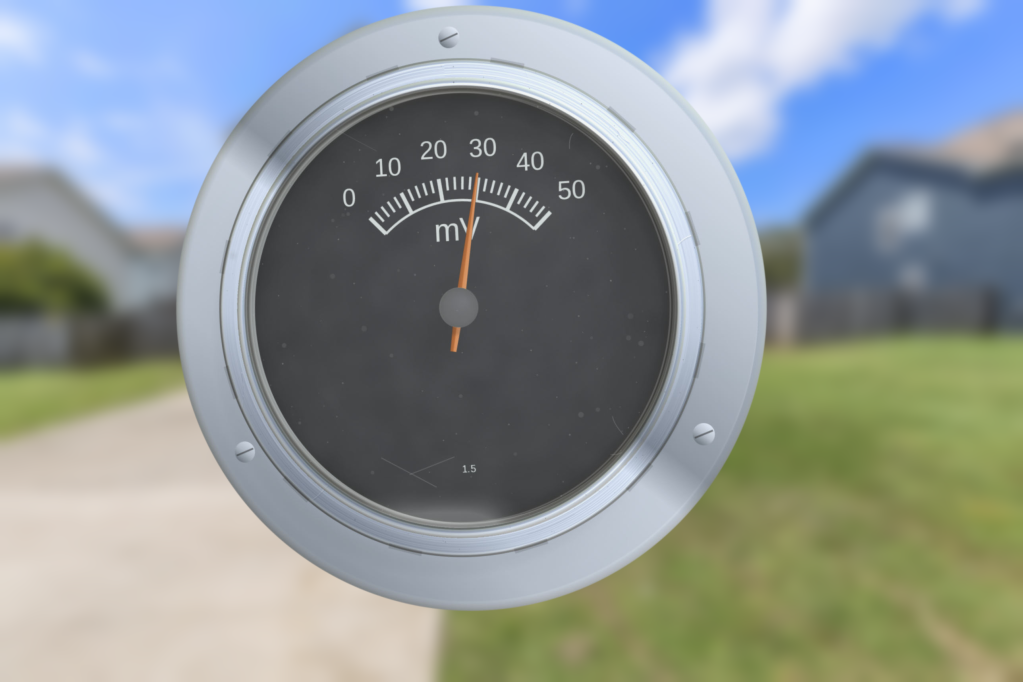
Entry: 30 mV
